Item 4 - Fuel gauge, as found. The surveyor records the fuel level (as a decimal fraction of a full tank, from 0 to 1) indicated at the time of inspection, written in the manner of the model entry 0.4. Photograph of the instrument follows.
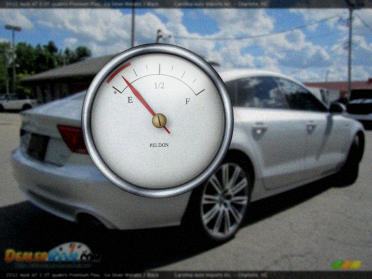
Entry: 0.125
